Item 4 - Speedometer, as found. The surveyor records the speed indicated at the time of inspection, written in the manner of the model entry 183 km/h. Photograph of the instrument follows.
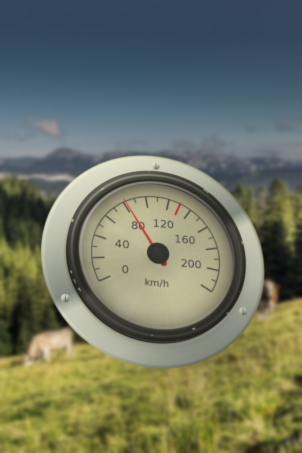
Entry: 80 km/h
